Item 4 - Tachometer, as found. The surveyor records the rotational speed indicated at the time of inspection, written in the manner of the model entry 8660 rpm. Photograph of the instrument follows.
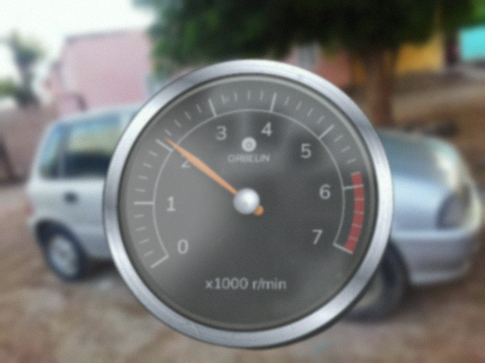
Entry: 2100 rpm
